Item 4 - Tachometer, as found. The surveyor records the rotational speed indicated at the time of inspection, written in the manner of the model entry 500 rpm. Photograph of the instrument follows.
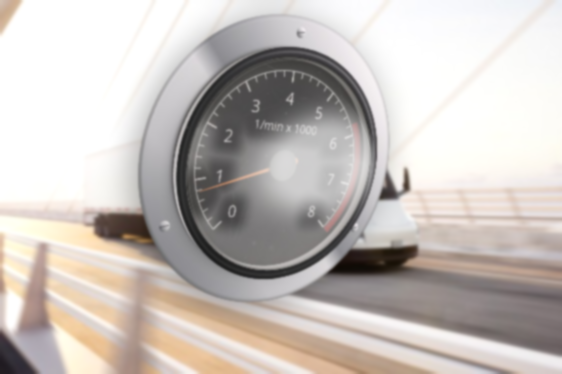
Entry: 800 rpm
